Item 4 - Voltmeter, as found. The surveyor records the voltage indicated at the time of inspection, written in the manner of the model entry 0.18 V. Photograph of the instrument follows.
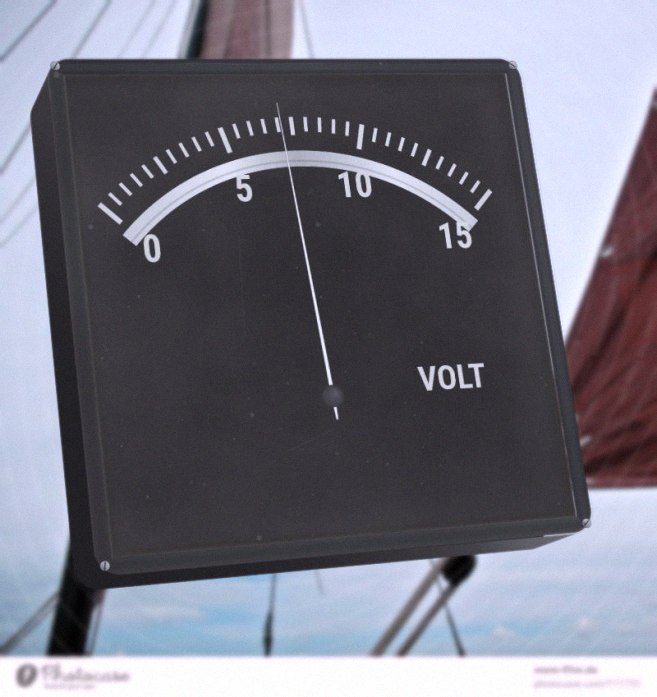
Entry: 7 V
